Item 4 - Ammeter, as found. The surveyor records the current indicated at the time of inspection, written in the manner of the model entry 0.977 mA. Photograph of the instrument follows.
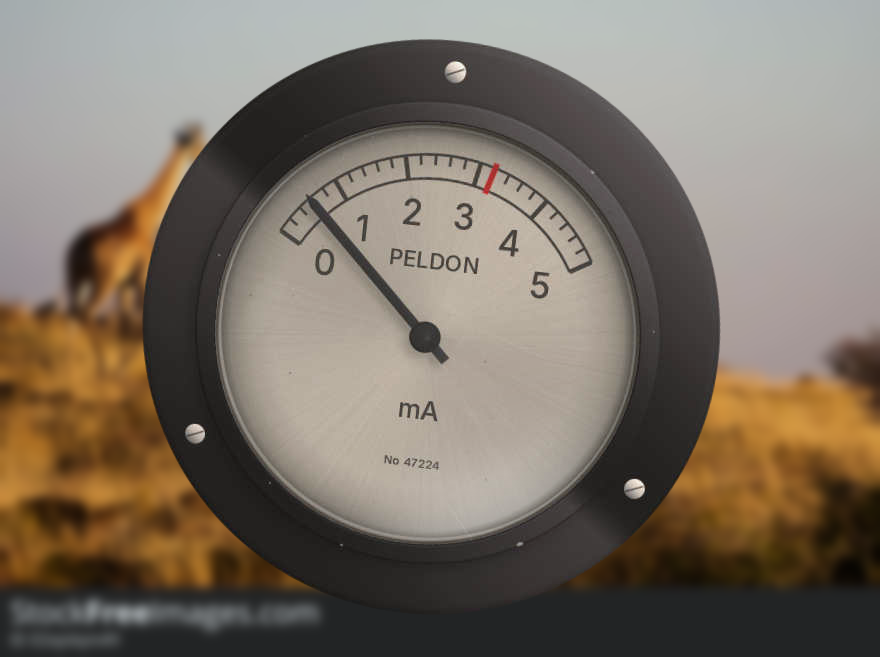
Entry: 0.6 mA
